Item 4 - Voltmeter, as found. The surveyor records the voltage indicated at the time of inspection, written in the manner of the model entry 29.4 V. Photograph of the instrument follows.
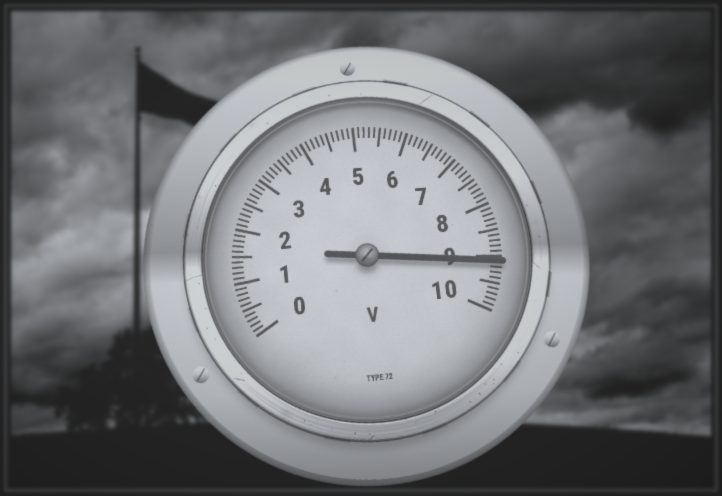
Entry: 9.1 V
